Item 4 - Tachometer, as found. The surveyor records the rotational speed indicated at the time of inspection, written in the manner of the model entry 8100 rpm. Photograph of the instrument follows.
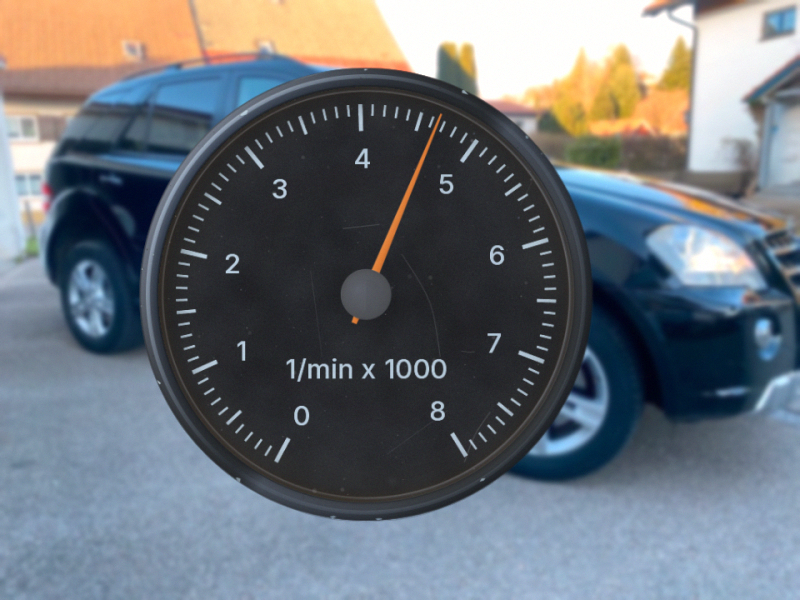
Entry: 4650 rpm
